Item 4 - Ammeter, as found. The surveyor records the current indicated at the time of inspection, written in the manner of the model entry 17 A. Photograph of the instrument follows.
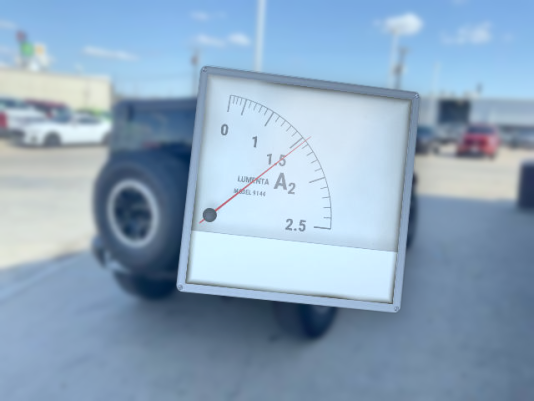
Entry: 1.55 A
